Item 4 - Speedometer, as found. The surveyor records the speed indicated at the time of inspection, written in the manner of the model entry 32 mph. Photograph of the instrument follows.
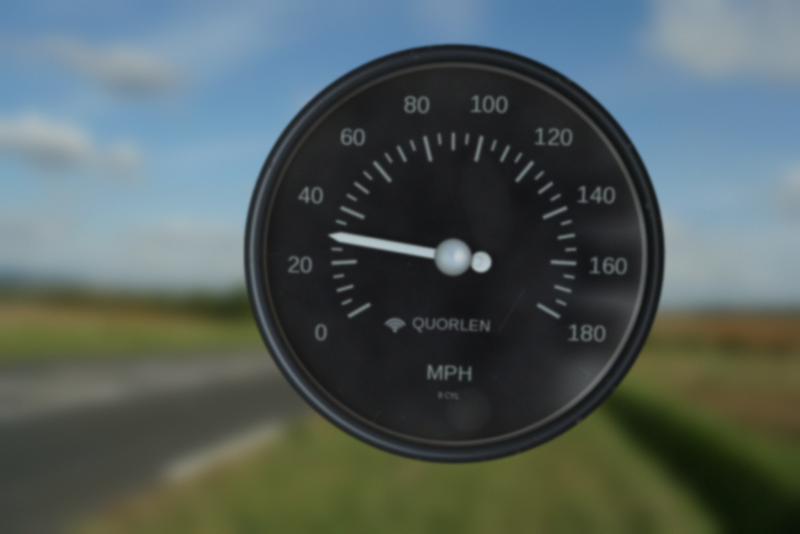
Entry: 30 mph
